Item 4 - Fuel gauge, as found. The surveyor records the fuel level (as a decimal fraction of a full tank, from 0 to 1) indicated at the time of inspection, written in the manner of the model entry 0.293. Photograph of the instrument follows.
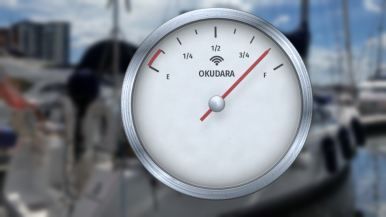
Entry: 0.875
